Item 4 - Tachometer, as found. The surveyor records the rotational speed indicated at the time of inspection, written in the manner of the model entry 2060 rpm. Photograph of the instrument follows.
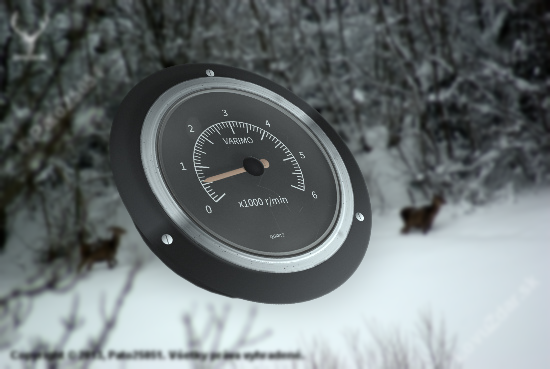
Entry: 500 rpm
